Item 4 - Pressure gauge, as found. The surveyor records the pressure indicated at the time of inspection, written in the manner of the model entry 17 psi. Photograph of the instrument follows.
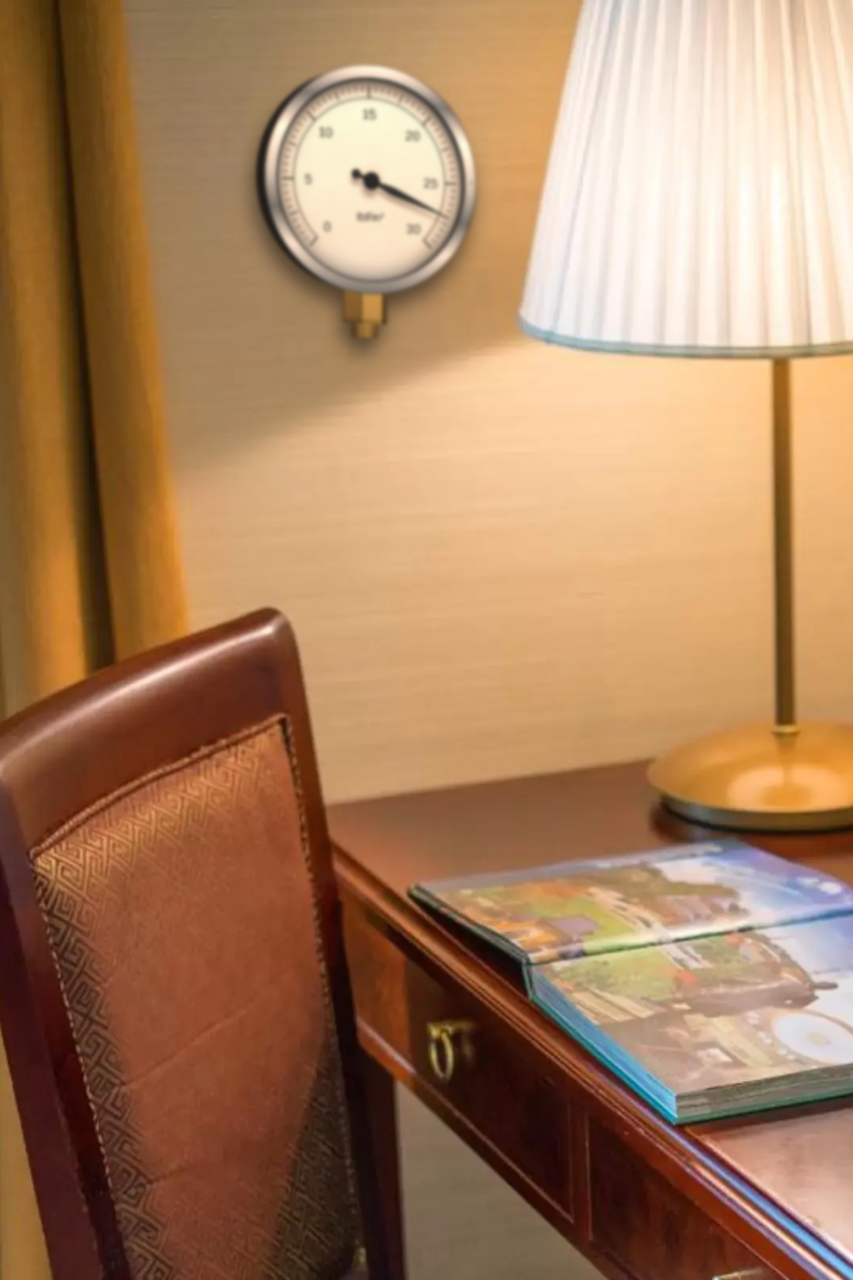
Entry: 27.5 psi
